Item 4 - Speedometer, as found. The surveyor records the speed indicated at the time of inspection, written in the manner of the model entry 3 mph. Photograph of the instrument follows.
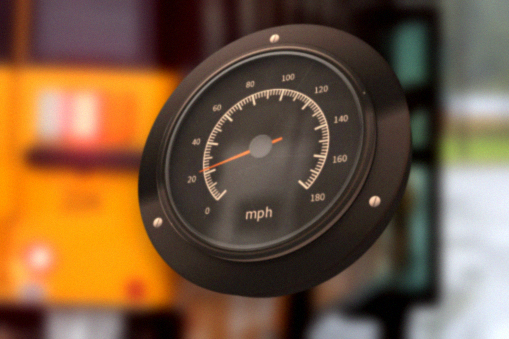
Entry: 20 mph
